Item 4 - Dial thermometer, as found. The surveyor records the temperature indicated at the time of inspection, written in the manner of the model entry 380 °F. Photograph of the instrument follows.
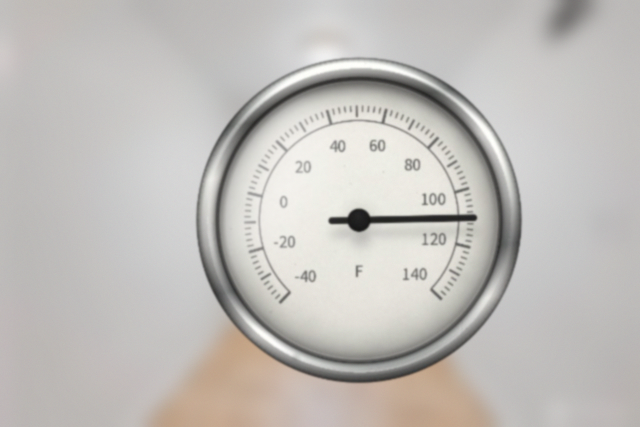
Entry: 110 °F
